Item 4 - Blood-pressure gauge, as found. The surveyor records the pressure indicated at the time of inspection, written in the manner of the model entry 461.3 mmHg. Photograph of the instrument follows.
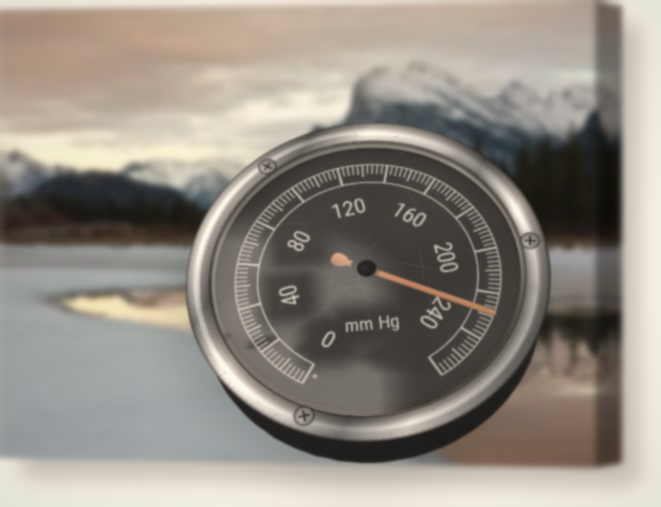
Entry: 230 mmHg
